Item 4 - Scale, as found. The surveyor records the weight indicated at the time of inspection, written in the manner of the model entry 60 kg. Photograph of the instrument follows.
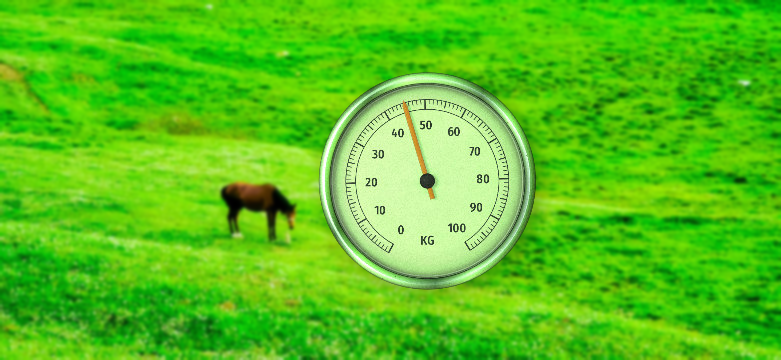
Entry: 45 kg
